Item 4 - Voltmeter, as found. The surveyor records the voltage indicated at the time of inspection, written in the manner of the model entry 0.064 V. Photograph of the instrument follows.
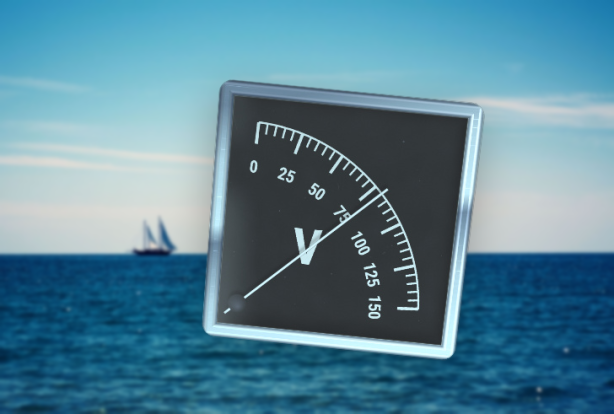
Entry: 80 V
